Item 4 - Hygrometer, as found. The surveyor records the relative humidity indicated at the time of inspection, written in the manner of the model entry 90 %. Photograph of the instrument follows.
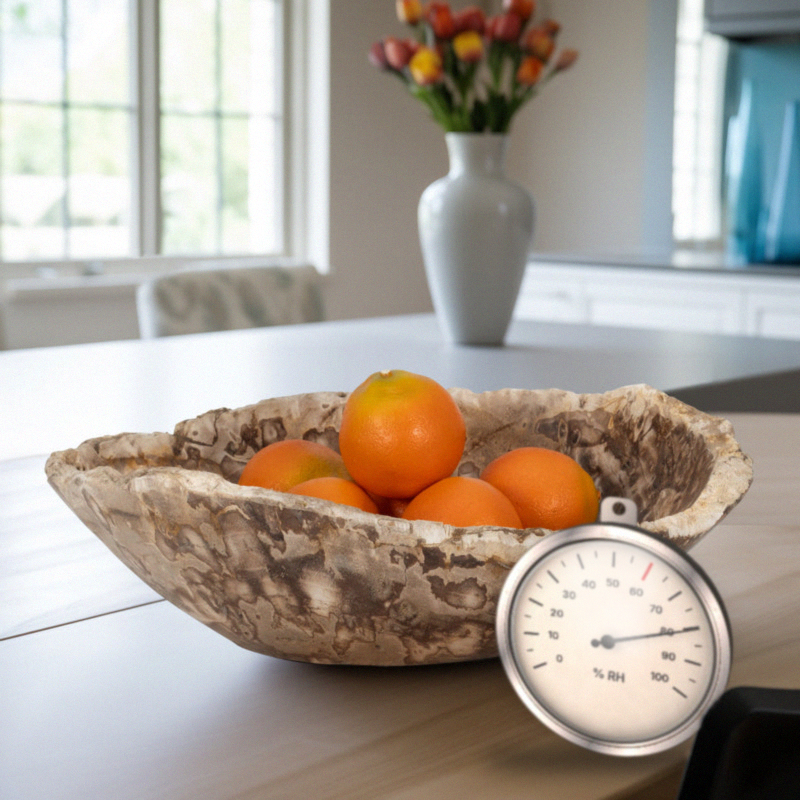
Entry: 80 %
